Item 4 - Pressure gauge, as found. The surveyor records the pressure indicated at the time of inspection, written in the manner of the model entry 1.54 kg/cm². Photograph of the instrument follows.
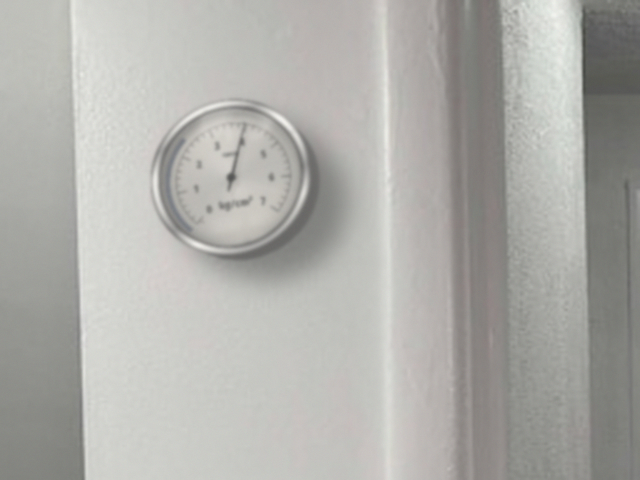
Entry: 4 kg/cm²
